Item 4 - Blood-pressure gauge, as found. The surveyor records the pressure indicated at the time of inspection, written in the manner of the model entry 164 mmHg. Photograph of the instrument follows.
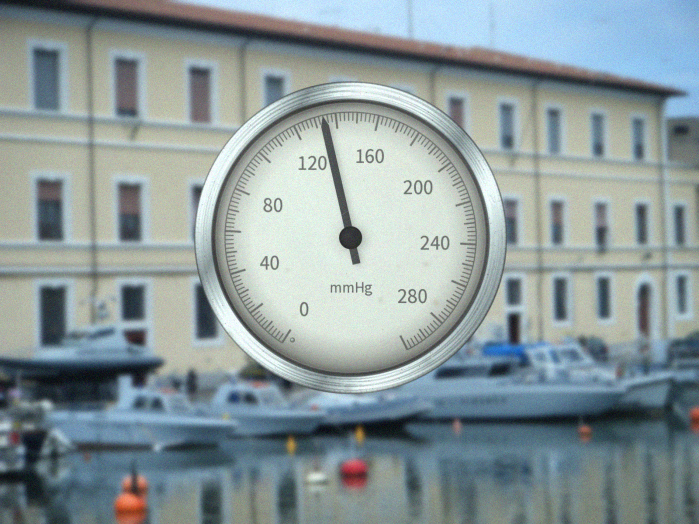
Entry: 134 mmHg
